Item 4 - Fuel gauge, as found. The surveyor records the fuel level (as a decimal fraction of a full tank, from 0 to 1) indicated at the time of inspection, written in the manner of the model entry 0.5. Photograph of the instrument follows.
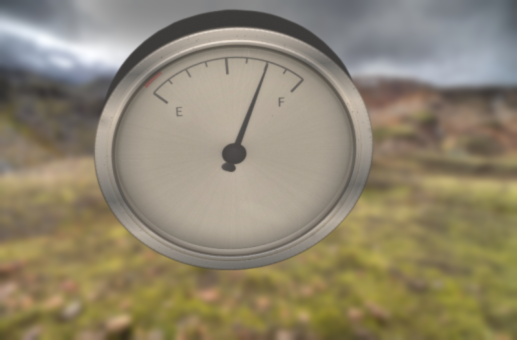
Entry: 0.75
